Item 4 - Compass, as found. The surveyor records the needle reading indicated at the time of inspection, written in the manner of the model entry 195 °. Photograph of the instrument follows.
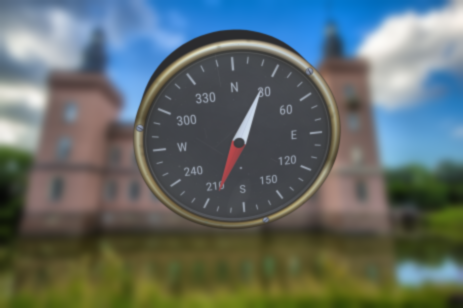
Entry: 205 °
